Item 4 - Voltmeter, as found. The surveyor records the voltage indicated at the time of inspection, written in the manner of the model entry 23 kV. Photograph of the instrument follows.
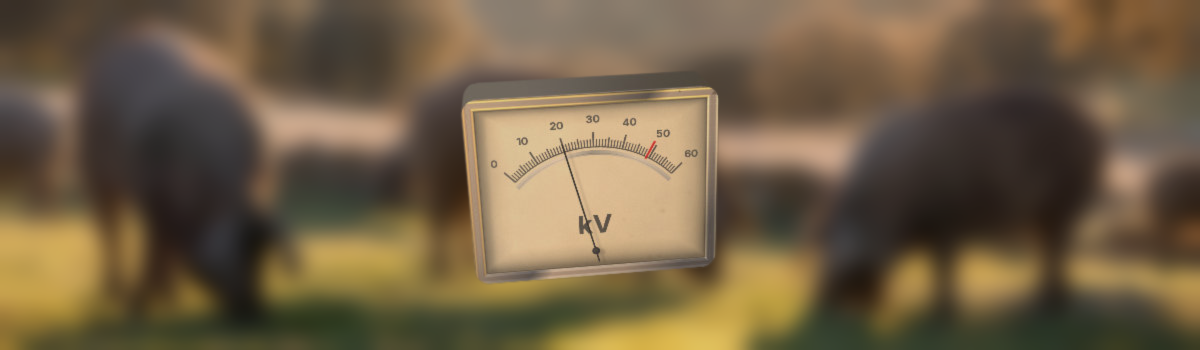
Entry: 20 kV
